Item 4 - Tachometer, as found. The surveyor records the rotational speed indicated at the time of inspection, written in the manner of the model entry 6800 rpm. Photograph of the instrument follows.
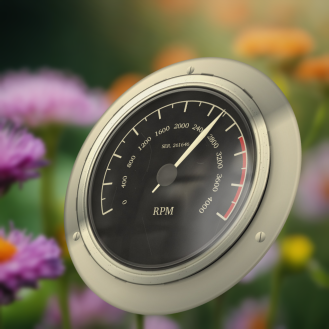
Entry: 2600 rpm
